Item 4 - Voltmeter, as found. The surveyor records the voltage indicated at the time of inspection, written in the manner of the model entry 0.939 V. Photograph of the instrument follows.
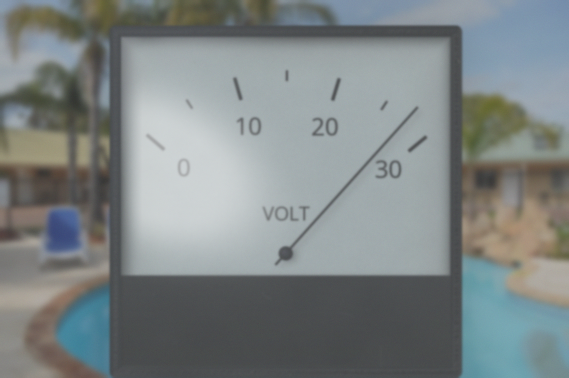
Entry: 27.5 V
